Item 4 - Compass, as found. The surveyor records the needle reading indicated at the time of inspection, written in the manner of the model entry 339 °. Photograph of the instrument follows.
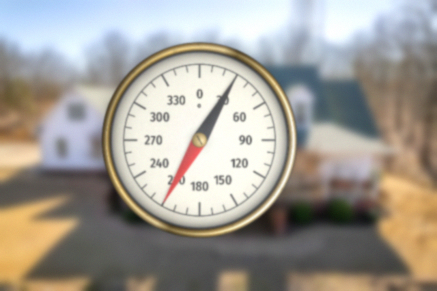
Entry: 210 °
